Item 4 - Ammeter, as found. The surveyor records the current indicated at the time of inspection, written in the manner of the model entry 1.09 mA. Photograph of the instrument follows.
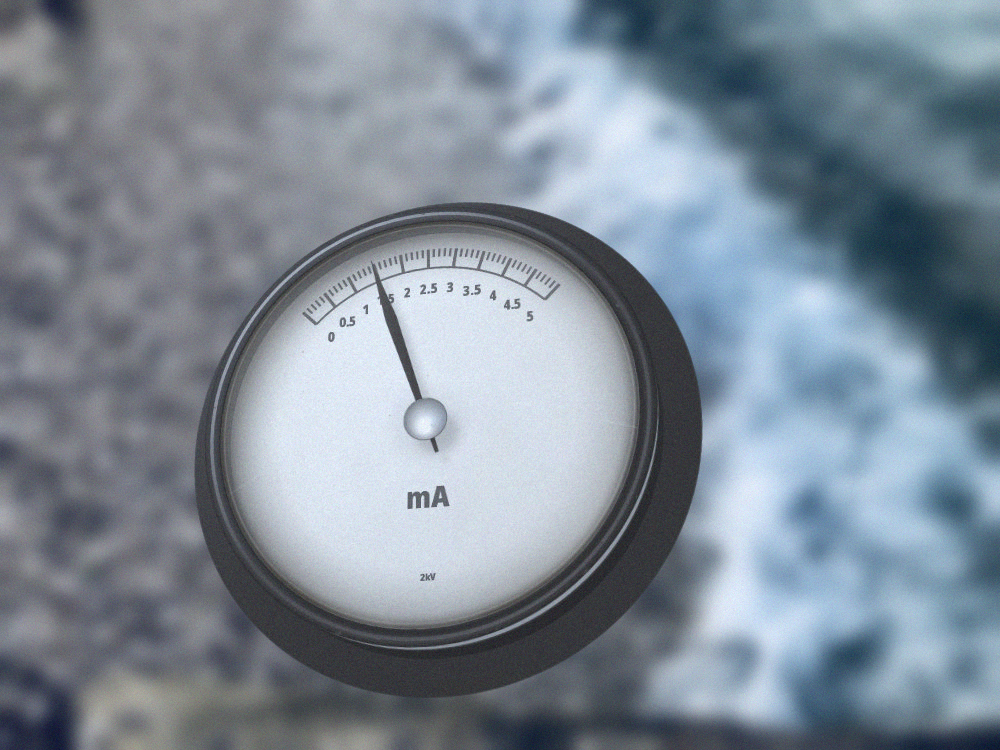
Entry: 1.5 mA
